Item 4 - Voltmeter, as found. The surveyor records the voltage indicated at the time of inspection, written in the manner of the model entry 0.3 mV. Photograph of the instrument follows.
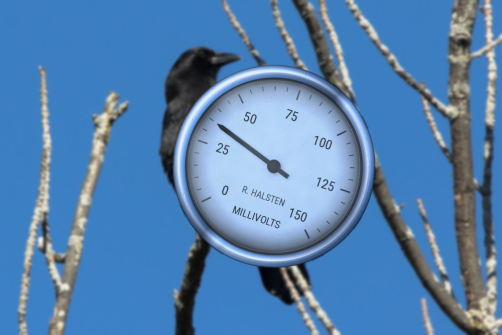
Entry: 35 mV
